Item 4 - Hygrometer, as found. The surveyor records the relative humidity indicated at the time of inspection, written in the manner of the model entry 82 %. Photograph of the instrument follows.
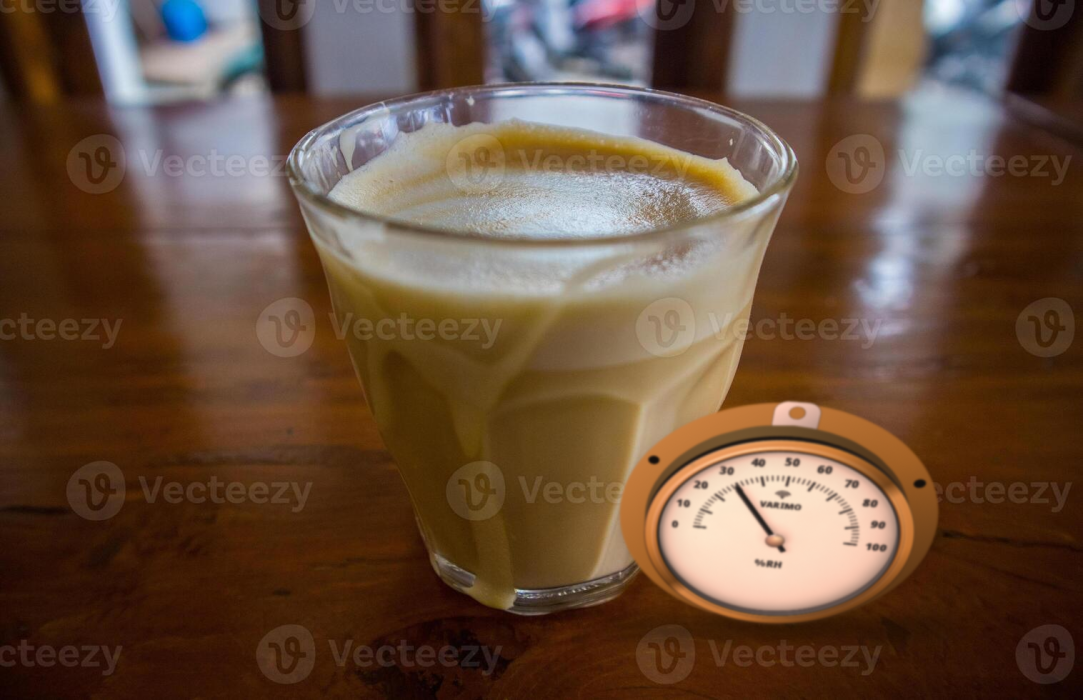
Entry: 30 %
